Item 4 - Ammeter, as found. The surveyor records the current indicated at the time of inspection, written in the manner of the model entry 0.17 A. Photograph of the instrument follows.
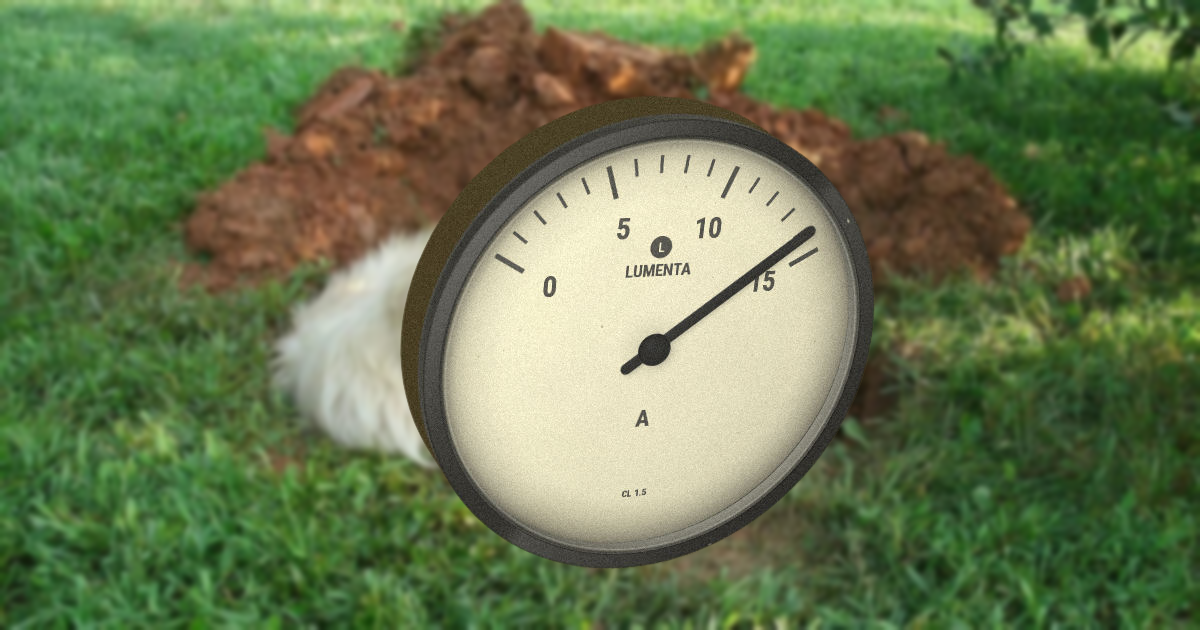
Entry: 14 A
